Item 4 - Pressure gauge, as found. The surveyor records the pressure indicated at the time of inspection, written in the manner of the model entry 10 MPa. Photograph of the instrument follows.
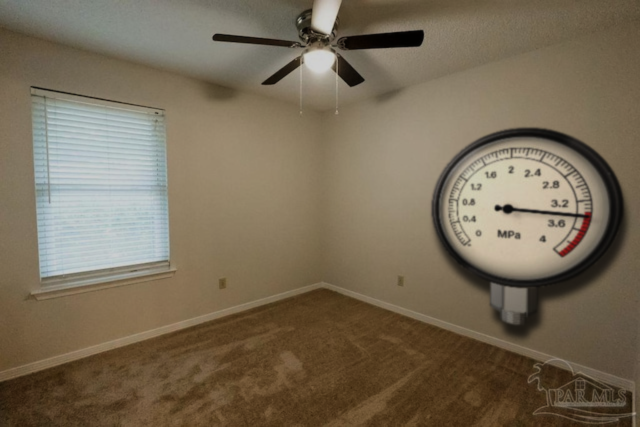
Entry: 3.4 MPa
